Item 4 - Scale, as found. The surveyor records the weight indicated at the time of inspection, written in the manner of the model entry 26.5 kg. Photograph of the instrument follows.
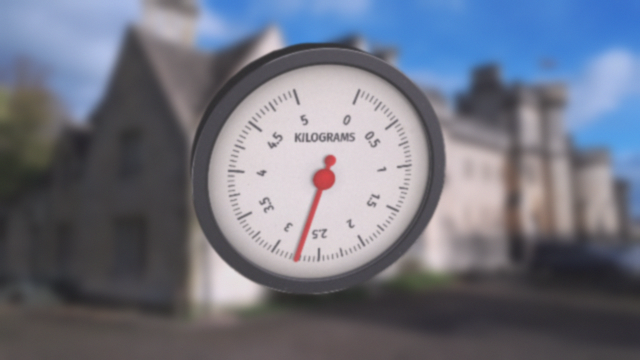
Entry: 2.75 kg
